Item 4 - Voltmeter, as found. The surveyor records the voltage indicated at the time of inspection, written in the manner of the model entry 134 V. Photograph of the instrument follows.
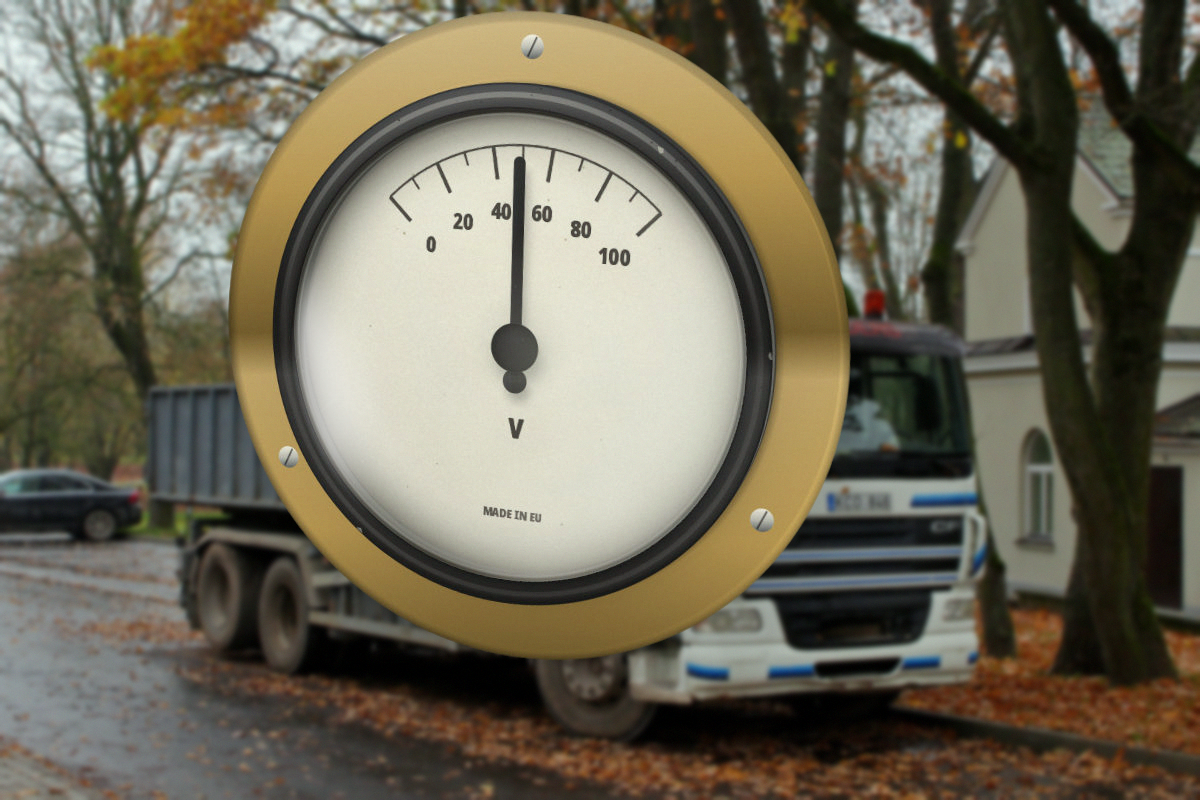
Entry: 50 V
